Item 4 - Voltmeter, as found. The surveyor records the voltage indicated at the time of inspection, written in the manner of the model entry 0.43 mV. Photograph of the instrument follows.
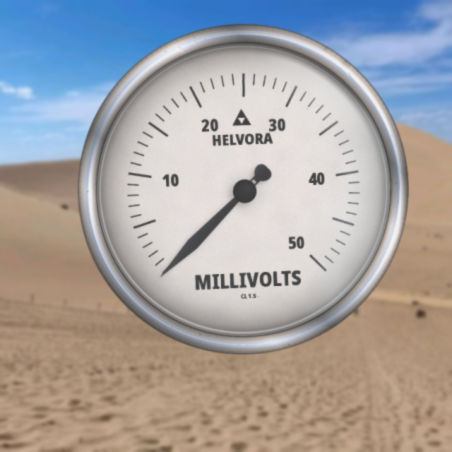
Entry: 0 mV
